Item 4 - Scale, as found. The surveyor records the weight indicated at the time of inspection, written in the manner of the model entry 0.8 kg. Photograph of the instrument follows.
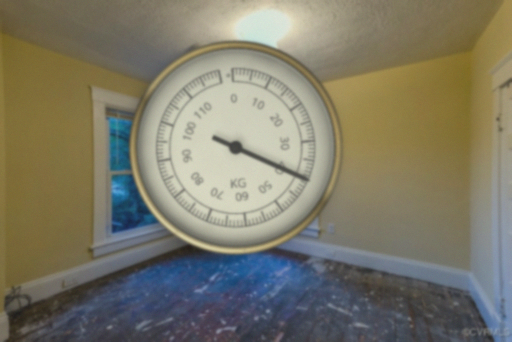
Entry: 40 kg
